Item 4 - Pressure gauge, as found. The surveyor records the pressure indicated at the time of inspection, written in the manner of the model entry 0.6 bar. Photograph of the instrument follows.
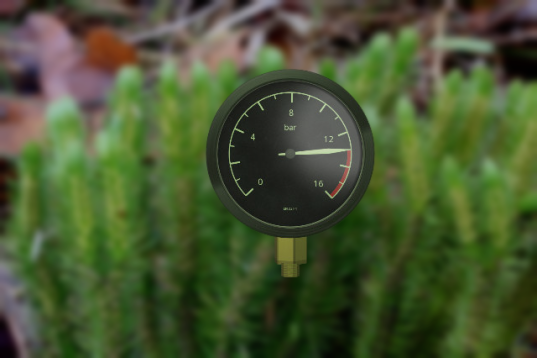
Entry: 13 bar
